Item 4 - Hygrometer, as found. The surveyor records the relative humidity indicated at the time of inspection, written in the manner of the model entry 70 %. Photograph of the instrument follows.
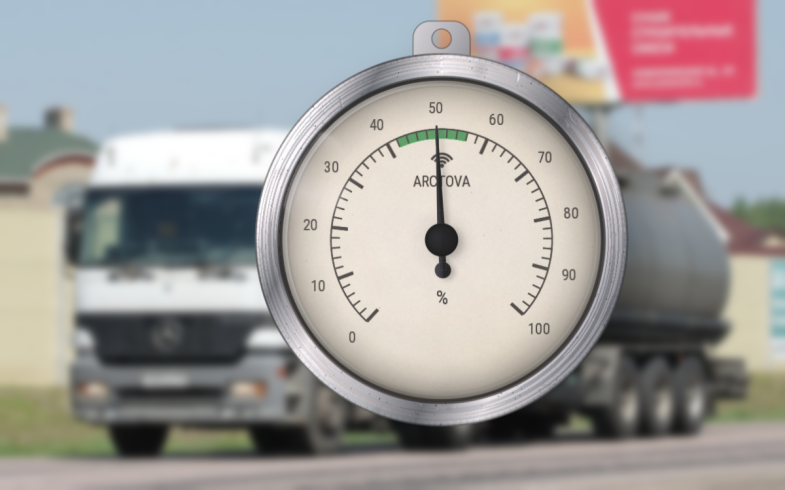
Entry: 50 %
